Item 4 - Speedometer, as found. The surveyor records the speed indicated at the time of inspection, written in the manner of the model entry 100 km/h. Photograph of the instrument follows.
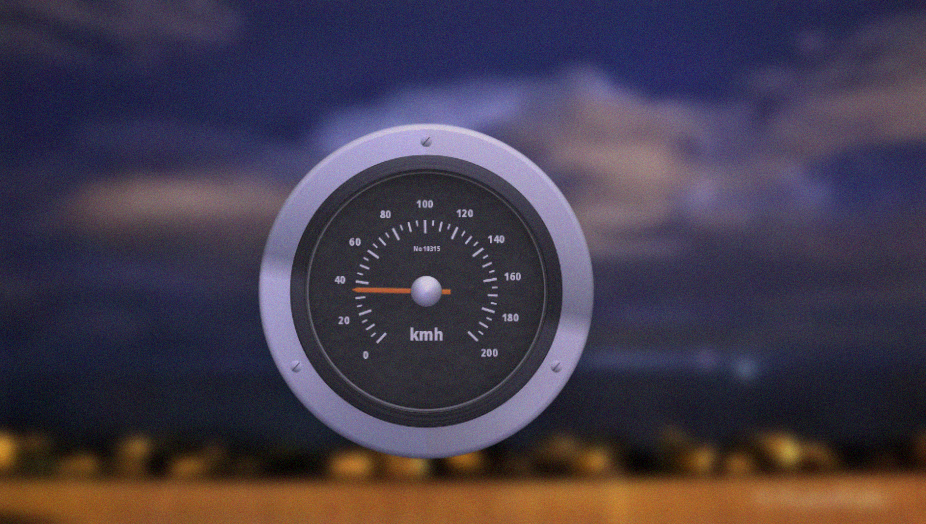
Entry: 35 km/h
